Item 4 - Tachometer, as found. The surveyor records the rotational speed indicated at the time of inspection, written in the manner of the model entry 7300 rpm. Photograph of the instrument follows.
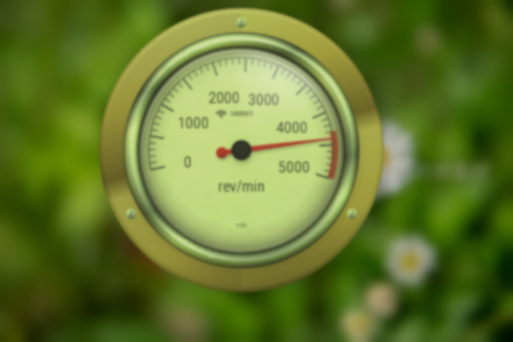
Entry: 4400 rpm
